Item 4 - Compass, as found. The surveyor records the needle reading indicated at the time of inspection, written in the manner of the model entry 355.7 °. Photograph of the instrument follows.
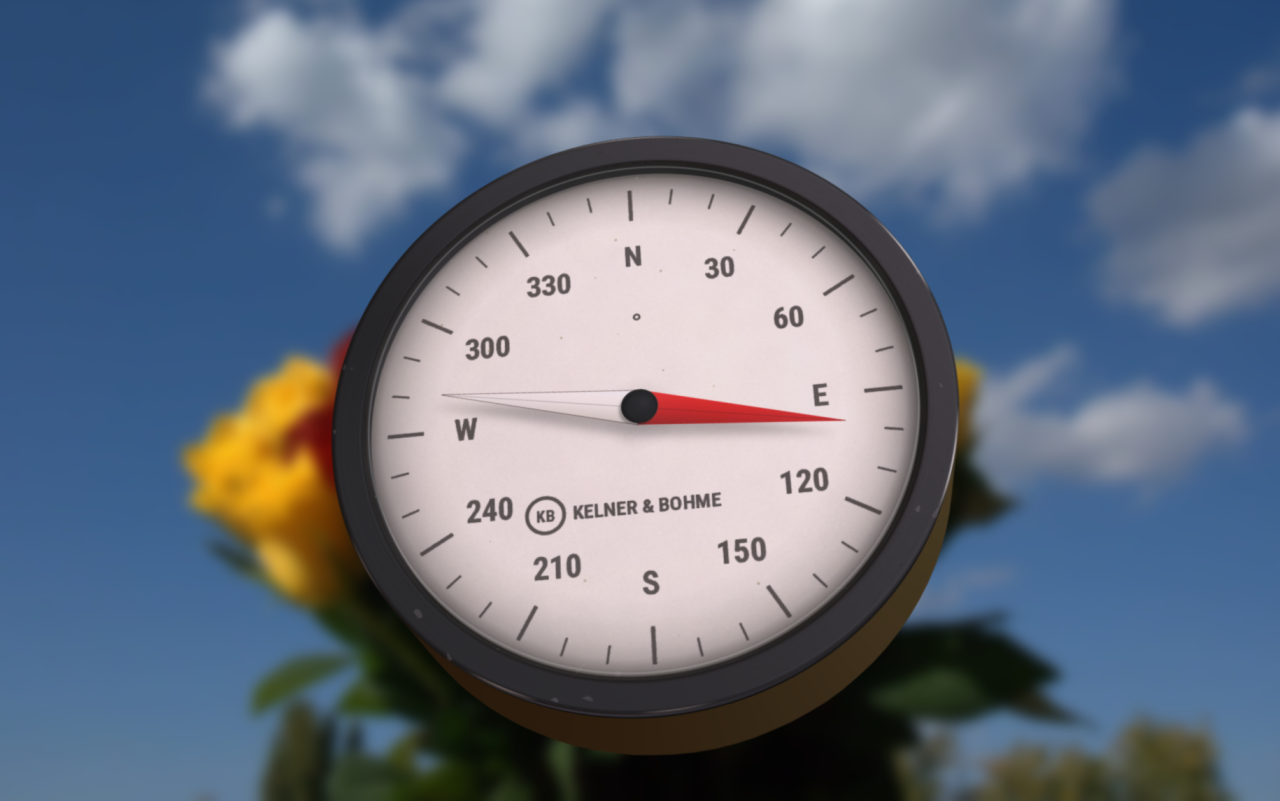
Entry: 100 °
